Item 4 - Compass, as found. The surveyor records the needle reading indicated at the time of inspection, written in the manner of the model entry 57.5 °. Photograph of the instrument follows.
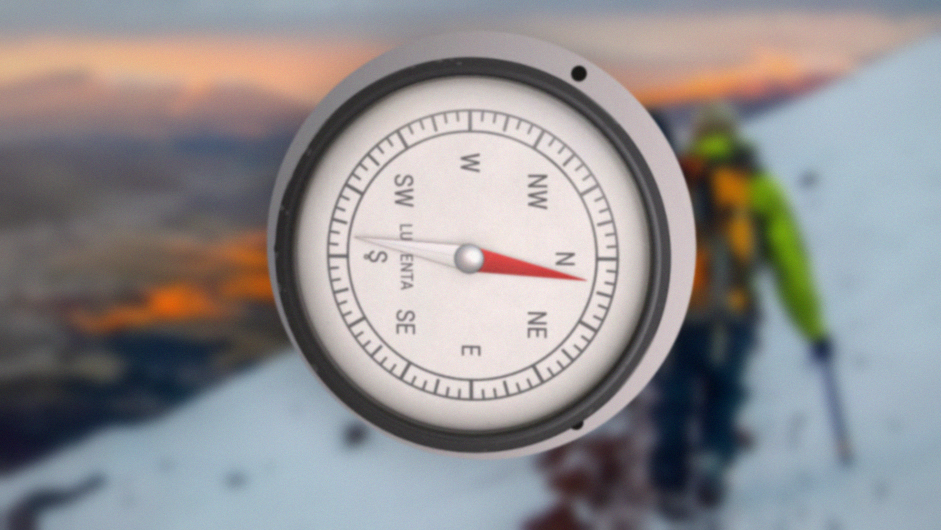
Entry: 10 °
